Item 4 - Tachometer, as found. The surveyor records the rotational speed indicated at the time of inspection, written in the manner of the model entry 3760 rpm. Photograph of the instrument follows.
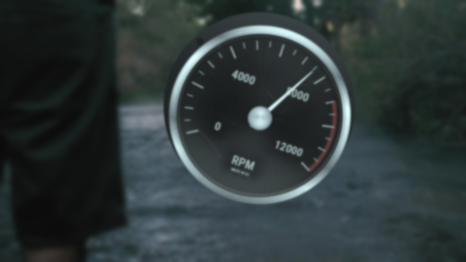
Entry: 7500 rpm
